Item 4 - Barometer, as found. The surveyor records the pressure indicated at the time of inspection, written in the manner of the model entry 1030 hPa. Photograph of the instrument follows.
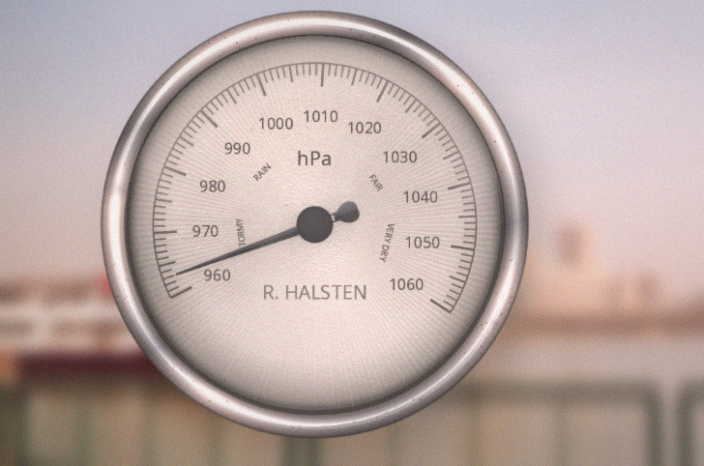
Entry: 963 hPa
